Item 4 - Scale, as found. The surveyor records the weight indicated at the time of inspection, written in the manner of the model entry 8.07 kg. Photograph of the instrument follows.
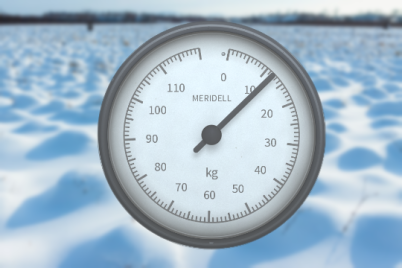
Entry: 12 kg
